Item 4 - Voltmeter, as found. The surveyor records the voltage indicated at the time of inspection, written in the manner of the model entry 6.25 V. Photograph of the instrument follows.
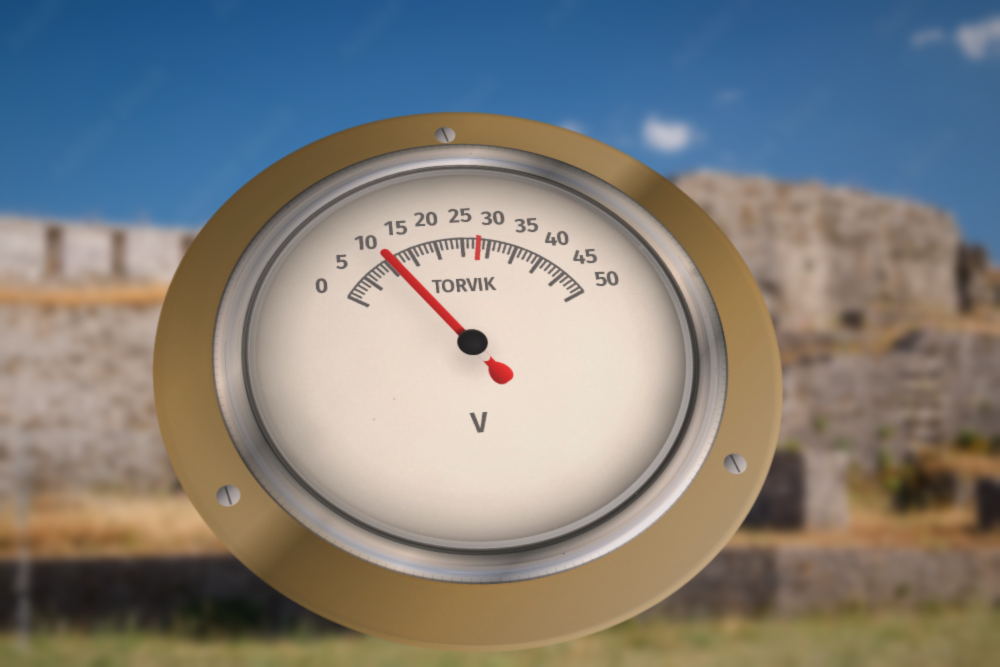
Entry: 10 V
